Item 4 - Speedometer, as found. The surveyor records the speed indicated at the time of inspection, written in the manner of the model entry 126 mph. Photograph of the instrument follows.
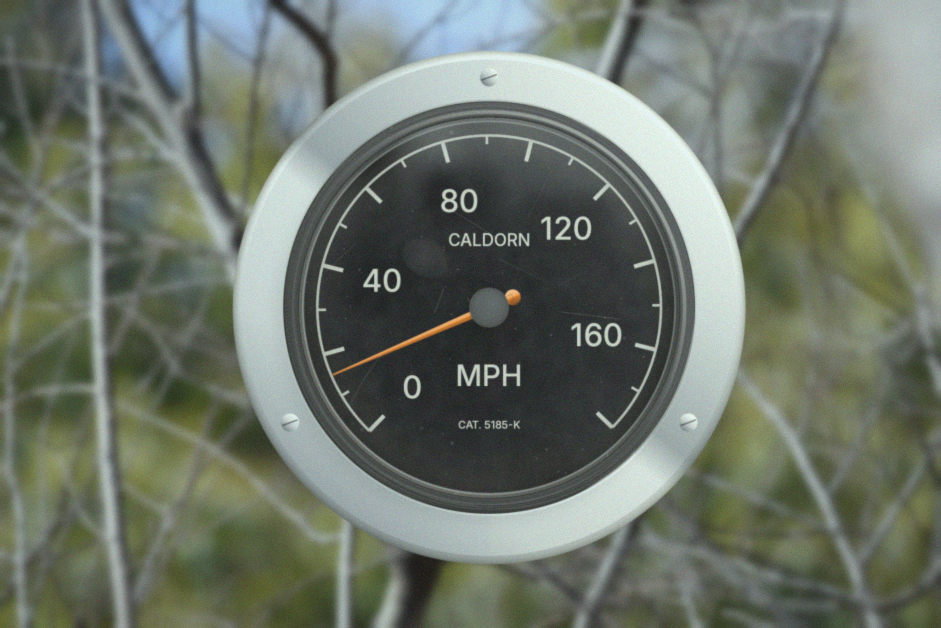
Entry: 15 mph
